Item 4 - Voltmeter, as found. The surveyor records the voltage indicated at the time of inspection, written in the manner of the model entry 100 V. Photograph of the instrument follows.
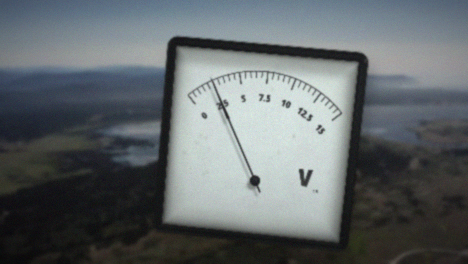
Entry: 2.5 V
